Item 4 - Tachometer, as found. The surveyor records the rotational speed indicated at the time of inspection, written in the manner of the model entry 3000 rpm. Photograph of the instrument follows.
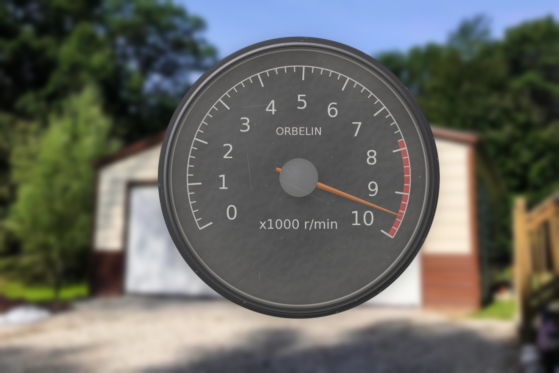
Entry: 9500 rpm
